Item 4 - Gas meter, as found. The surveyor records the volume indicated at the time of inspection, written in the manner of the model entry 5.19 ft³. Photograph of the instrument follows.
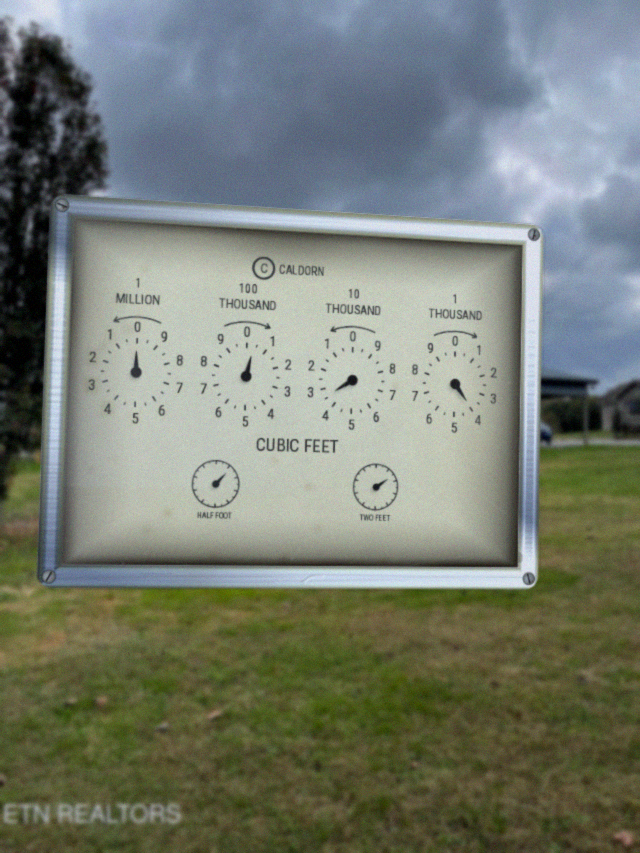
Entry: 3400 ft³
